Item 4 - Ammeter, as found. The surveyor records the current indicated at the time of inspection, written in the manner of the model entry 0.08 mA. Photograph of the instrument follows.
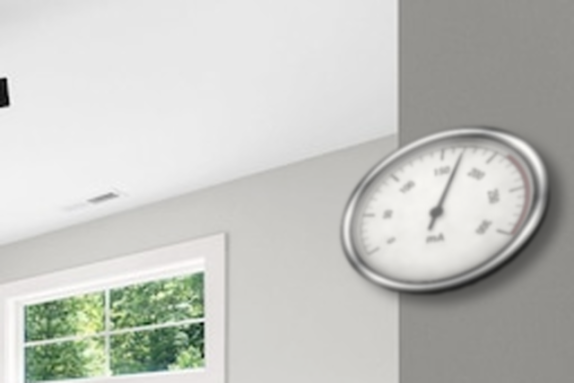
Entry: 170 mA
